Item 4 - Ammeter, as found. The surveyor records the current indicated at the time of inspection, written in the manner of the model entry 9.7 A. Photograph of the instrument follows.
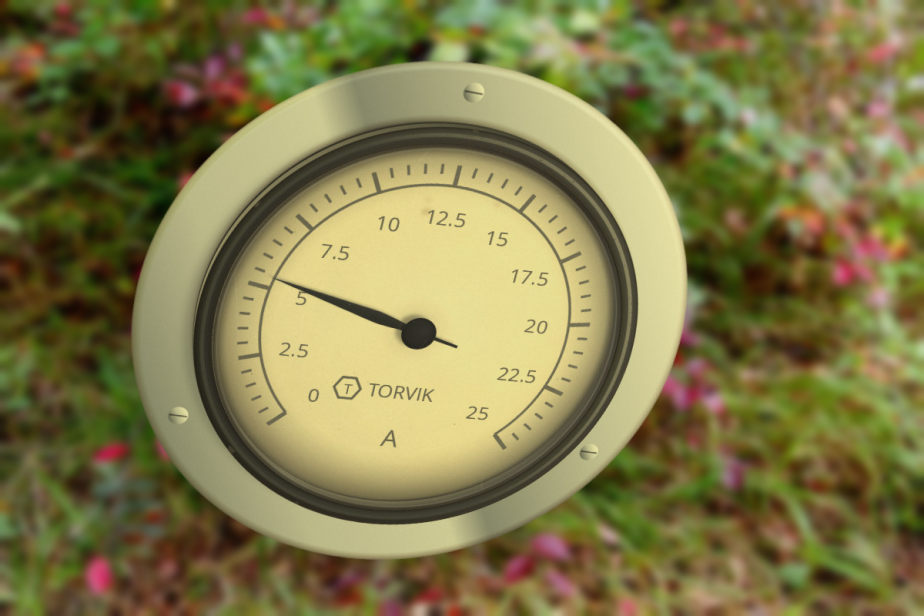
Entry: 5.5 A
